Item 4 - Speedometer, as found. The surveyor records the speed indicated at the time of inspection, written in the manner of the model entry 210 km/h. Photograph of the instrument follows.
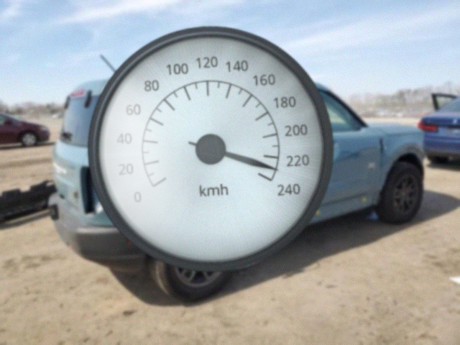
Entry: 230 km/h
